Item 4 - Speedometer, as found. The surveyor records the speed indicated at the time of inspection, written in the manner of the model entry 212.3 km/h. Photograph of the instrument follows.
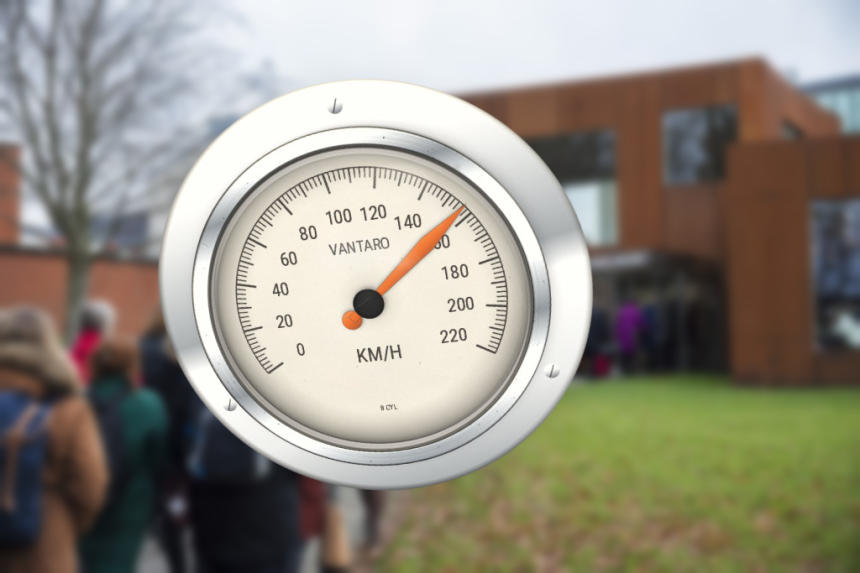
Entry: 156 km/h
